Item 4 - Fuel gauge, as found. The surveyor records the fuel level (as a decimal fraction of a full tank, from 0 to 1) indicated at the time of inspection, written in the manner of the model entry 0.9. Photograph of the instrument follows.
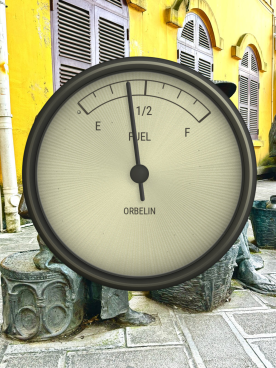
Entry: 0.375
